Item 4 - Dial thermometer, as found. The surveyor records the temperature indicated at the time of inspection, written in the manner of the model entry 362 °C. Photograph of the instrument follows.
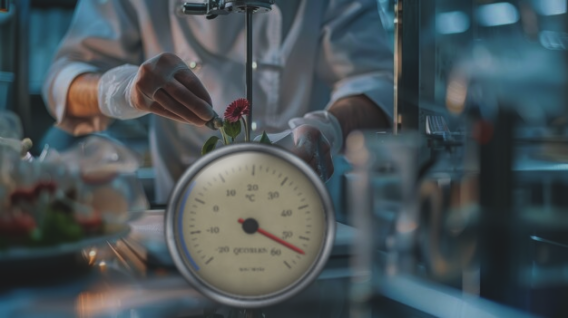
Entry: 54 °C
